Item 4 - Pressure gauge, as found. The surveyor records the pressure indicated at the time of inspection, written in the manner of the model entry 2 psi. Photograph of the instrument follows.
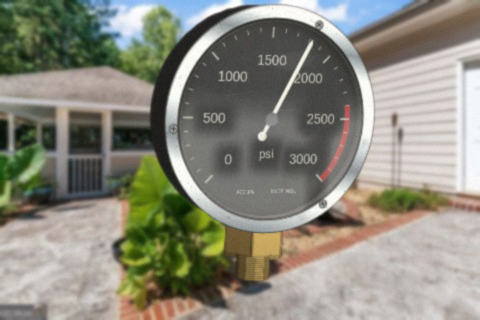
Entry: 1800 psi
